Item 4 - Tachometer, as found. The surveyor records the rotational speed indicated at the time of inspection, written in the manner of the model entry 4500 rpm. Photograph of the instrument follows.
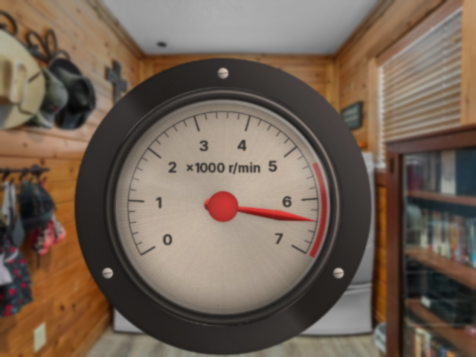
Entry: 6400 rpm
